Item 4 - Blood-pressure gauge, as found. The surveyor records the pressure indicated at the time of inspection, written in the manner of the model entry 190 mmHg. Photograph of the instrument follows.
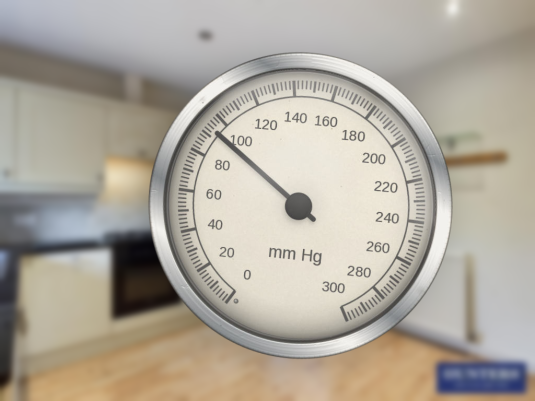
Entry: 94 mmHg
